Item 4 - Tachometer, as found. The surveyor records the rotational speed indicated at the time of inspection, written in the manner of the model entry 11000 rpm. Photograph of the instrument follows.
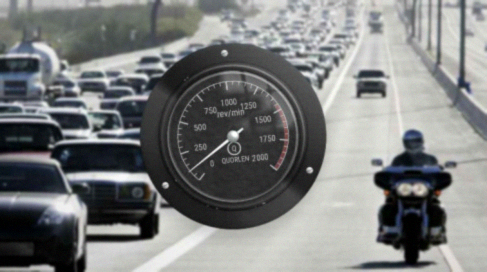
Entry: 100 rpm
